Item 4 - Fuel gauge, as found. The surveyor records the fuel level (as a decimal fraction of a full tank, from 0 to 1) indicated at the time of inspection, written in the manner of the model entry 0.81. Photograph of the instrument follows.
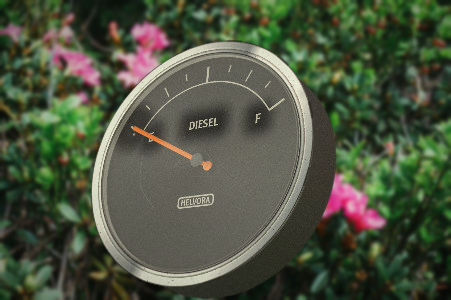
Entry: 0
